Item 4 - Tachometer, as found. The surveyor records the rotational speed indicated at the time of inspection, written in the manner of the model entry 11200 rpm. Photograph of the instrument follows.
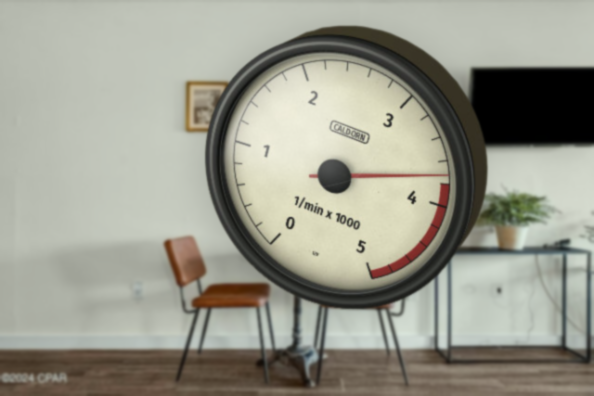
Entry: 3700 rpm
